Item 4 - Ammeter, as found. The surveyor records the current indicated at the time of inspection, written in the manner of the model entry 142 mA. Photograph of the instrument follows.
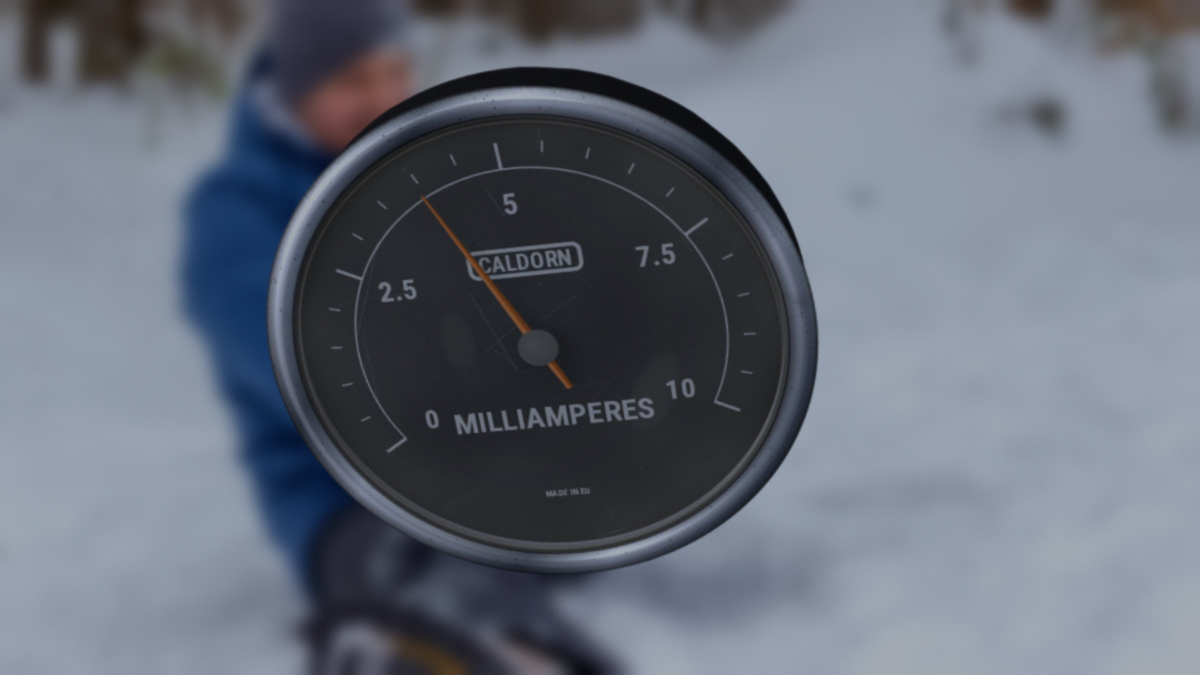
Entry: 4 mA
